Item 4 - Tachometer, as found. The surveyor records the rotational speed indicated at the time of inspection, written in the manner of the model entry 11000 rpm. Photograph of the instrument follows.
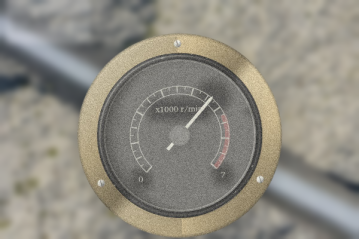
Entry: 4625 rpm
